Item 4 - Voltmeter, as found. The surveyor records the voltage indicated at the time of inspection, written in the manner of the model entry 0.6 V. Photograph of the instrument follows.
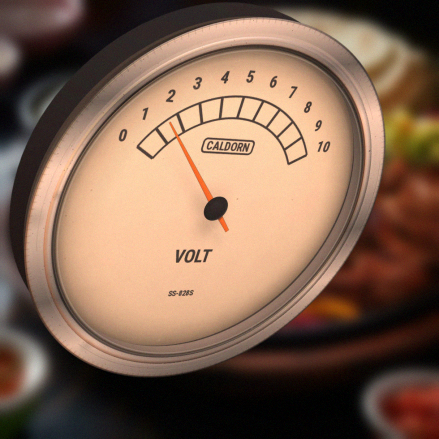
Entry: 1.5 V
